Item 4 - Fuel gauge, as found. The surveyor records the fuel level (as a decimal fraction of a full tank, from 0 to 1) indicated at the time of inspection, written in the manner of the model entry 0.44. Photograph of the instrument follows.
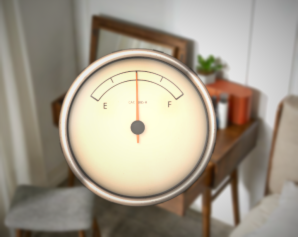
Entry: 0.5
